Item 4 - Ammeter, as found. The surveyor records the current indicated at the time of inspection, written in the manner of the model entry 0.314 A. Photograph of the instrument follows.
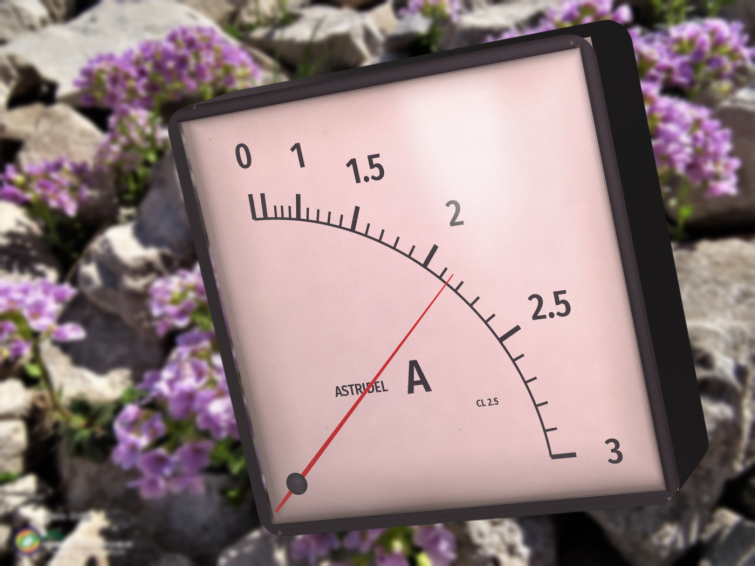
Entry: 2.15 A
